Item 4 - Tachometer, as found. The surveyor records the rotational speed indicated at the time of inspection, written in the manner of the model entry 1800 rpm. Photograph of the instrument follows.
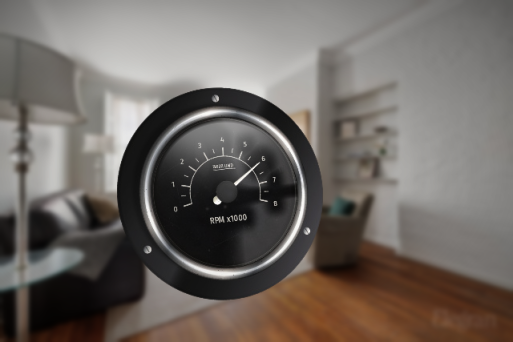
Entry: 6000 rpm
